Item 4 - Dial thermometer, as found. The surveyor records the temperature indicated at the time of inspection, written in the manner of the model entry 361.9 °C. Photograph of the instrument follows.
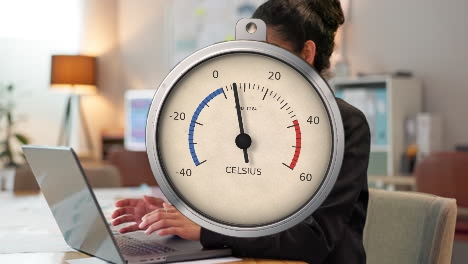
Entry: 6 °C
